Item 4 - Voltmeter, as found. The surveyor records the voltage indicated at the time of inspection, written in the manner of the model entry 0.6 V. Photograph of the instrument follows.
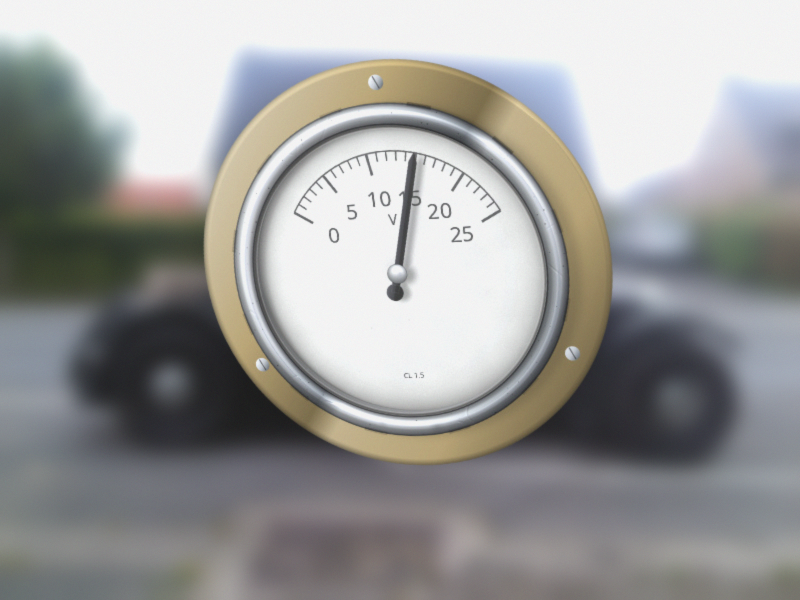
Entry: 15 V
